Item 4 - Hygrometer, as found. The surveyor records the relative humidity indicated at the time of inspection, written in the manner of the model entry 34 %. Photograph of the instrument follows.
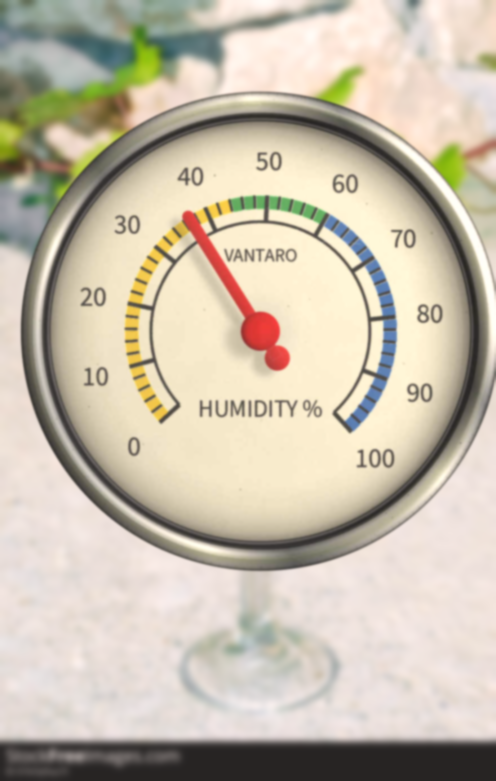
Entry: 37 %
